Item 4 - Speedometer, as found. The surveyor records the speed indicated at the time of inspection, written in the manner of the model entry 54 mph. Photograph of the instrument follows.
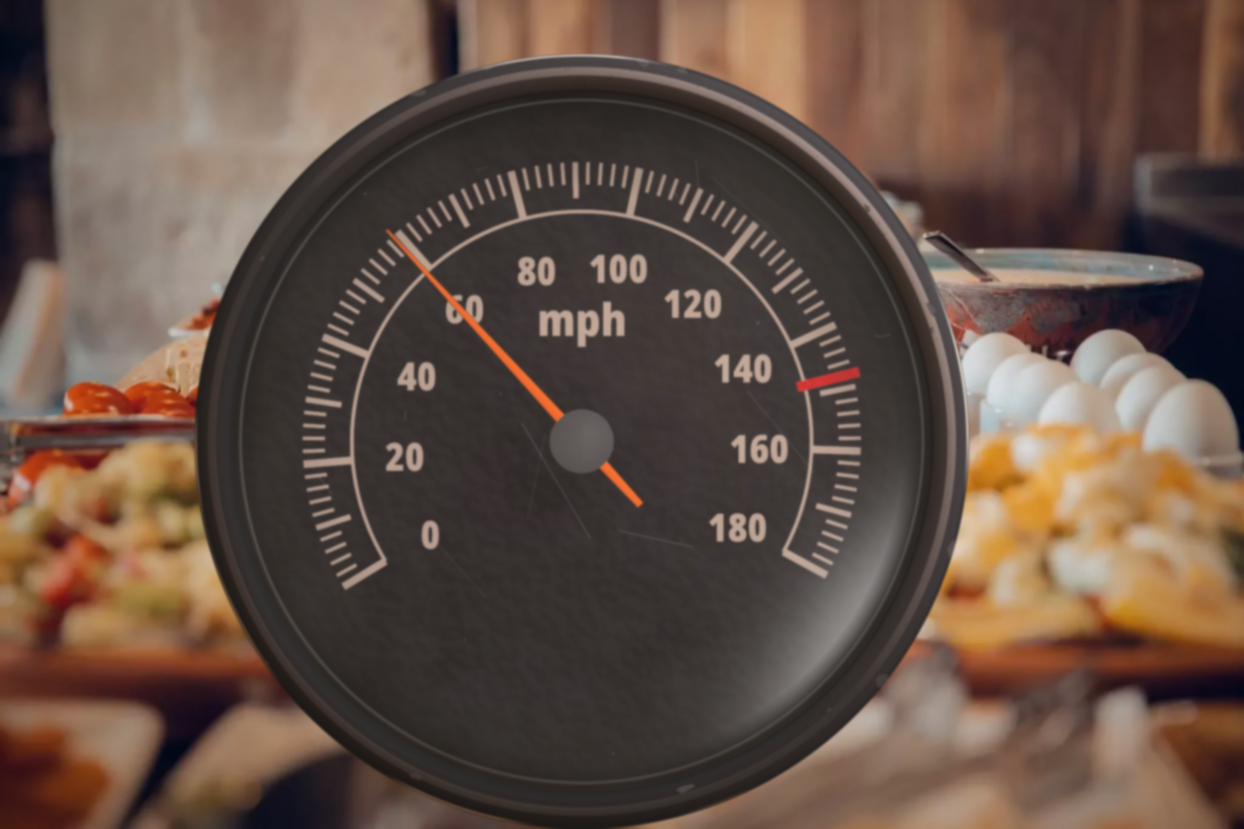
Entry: 59 mph
